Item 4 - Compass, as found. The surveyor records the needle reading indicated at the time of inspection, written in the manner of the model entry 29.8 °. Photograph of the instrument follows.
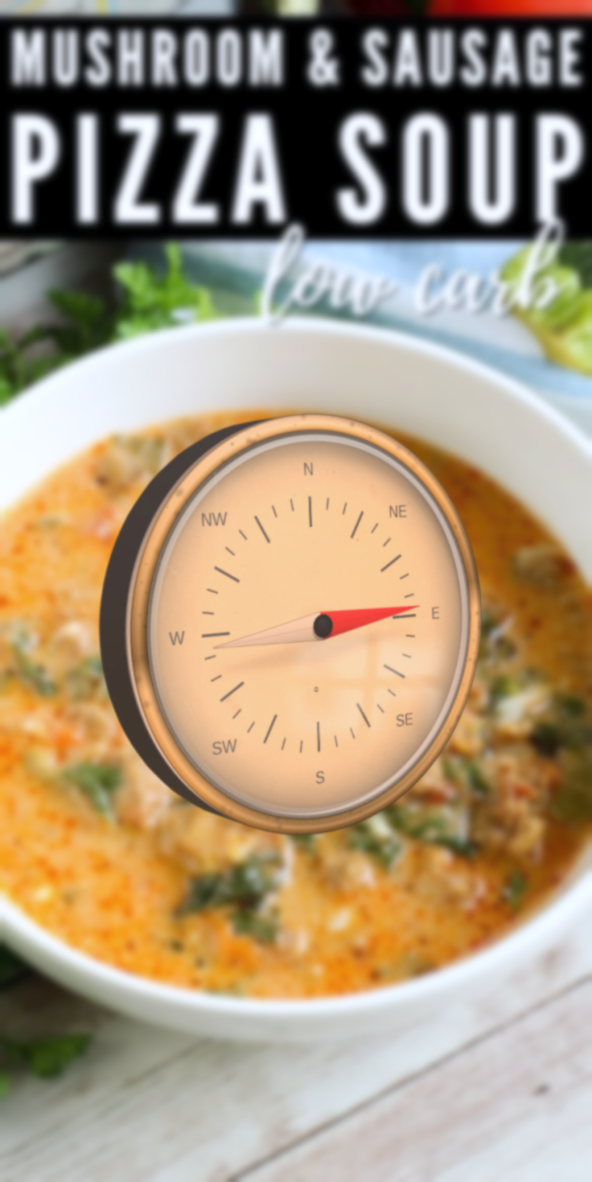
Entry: 85 °
